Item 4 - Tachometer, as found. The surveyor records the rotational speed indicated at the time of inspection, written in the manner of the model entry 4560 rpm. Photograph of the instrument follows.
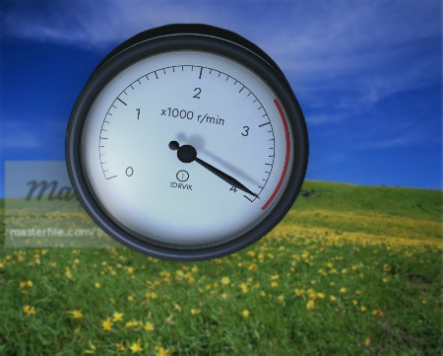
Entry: 3900 rpm
